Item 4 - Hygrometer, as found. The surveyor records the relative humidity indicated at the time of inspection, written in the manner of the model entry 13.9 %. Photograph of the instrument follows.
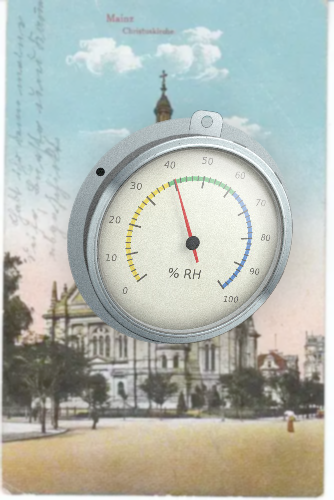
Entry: 40 %
